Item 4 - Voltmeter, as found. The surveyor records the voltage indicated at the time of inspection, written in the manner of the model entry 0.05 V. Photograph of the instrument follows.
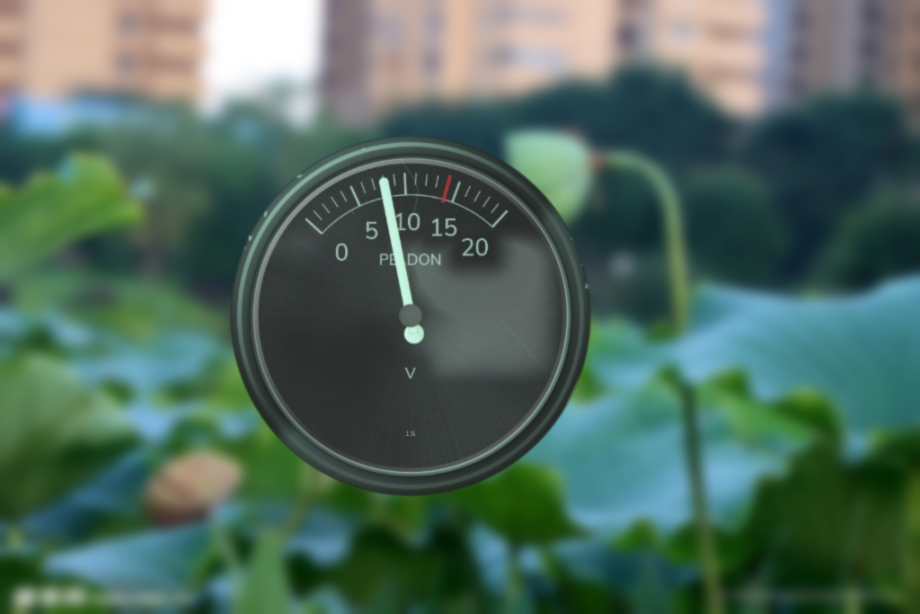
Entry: 8 V
